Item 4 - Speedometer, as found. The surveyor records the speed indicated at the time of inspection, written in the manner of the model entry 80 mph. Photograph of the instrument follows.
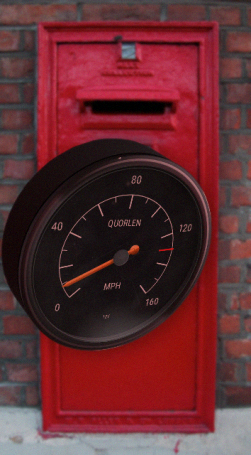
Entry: 10 mph
